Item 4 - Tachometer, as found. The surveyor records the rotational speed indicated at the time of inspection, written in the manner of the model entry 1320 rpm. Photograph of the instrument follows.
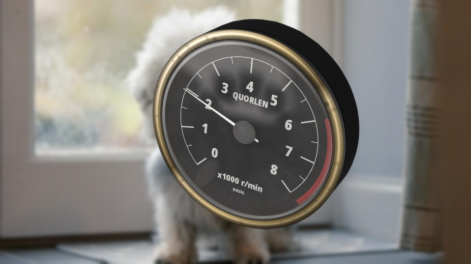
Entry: 2000 rpm
